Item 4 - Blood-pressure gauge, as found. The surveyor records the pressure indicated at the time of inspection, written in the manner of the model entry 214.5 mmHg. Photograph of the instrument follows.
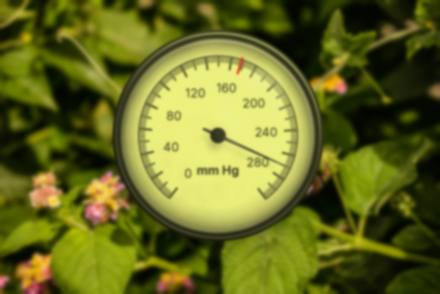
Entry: 270 mmHg
